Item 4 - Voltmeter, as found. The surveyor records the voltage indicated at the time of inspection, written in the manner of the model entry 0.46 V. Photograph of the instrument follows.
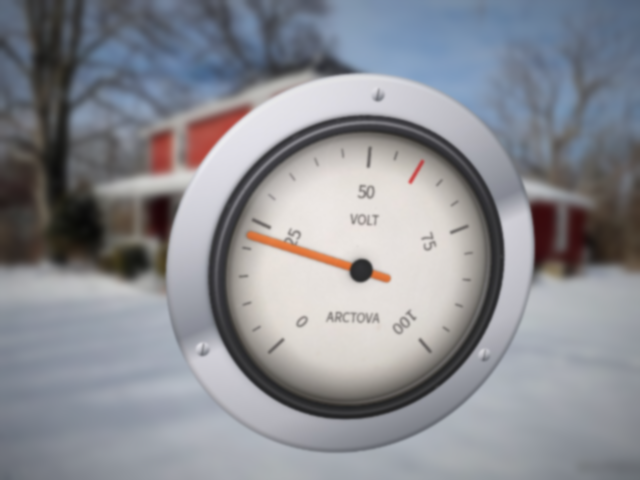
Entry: 22.5 V
